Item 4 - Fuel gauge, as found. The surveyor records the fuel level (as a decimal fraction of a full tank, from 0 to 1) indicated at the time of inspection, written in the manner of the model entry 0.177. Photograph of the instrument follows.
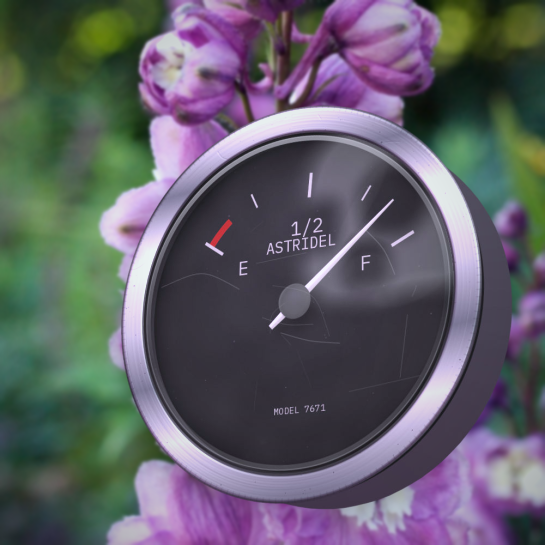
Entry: 0.875
